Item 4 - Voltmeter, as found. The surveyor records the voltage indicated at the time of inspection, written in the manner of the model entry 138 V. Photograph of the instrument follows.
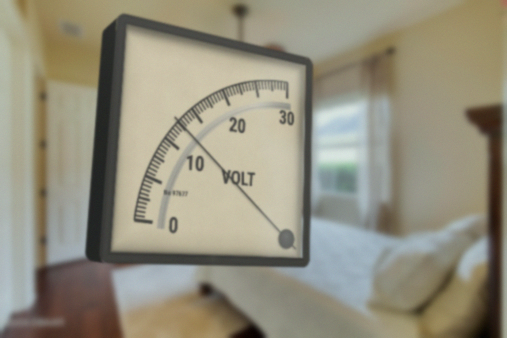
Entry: 12.5 V
